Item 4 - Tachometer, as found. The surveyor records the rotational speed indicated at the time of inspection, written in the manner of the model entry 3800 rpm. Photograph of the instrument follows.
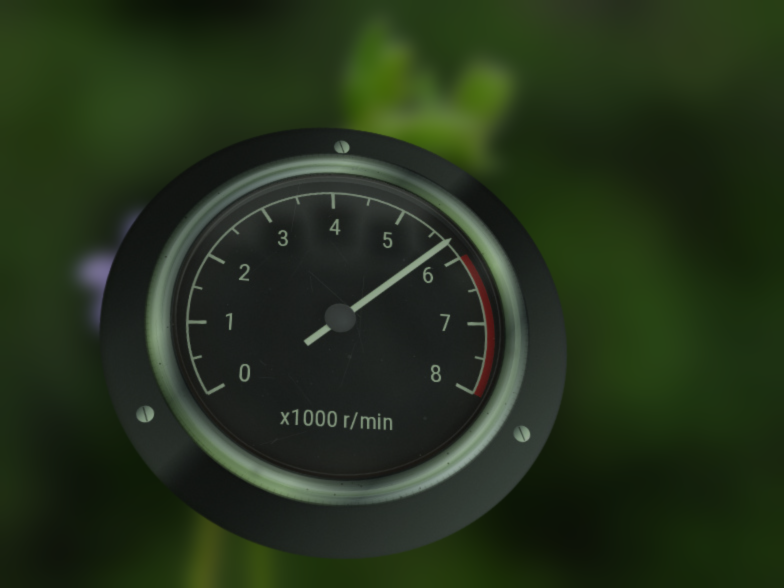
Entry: 5750 rpm
